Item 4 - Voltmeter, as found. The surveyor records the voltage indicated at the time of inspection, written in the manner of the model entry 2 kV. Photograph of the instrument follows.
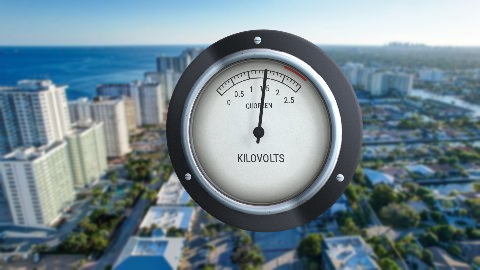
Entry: 1.5 kV
